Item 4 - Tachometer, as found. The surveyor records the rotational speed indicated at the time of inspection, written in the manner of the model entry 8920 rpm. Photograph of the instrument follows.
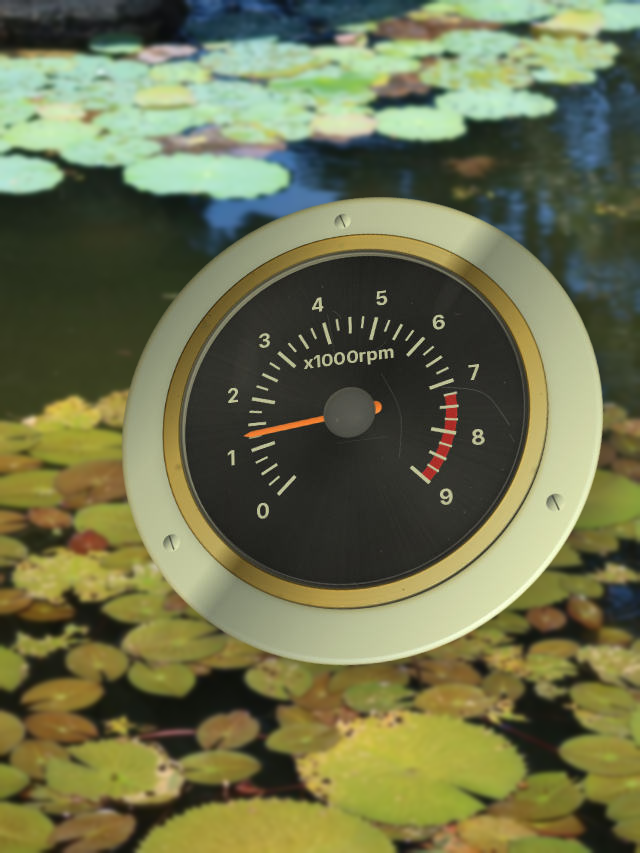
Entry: 1250 rpm
